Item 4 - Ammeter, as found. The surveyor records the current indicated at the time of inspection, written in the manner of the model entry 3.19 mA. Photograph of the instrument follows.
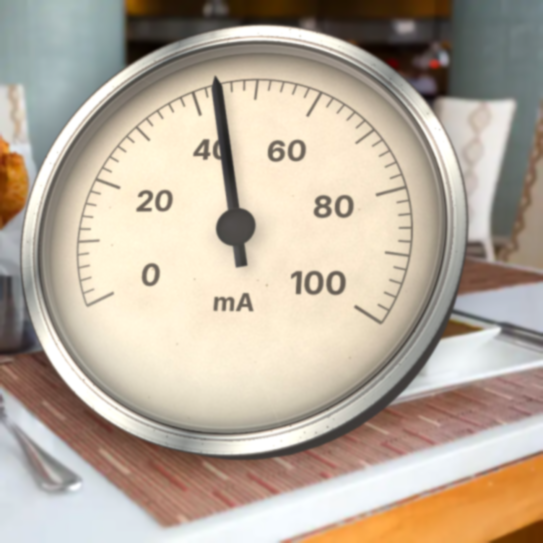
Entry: 44 mA
